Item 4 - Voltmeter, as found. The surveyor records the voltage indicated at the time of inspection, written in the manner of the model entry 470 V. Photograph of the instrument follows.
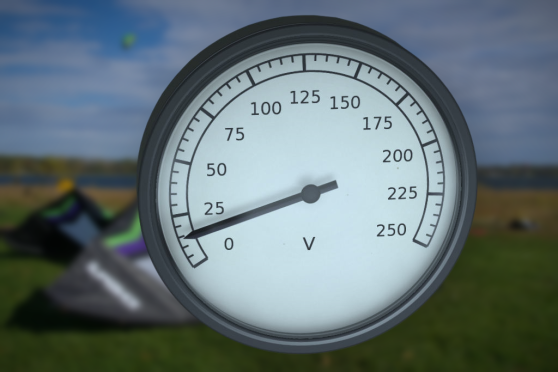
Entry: 15 V
